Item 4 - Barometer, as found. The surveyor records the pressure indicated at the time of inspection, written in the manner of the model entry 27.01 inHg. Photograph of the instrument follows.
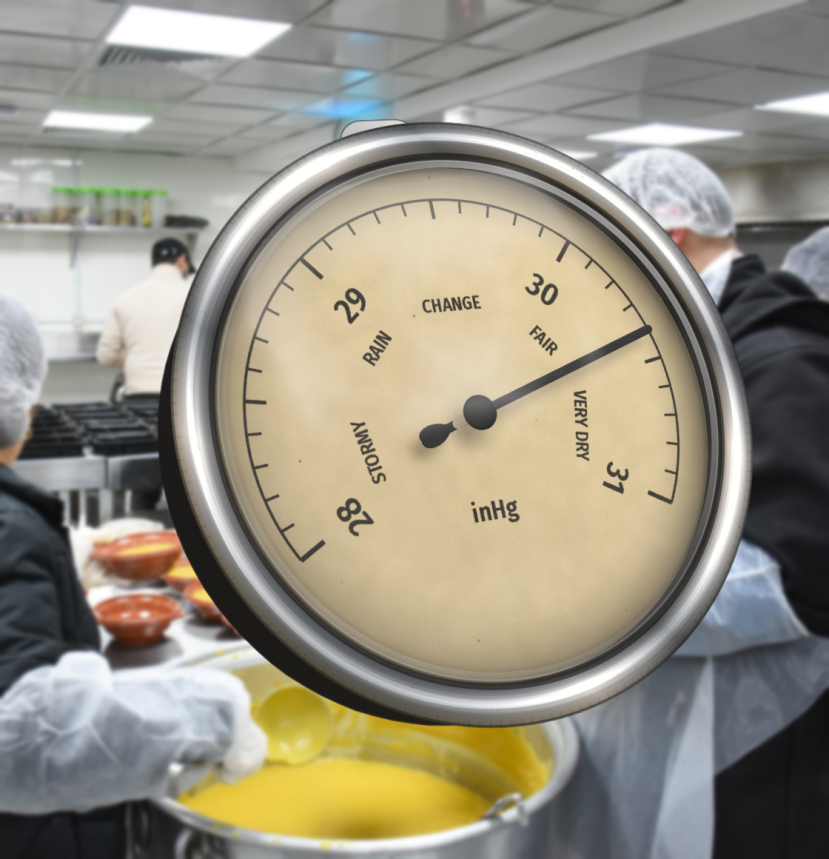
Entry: 30.4 inHg
